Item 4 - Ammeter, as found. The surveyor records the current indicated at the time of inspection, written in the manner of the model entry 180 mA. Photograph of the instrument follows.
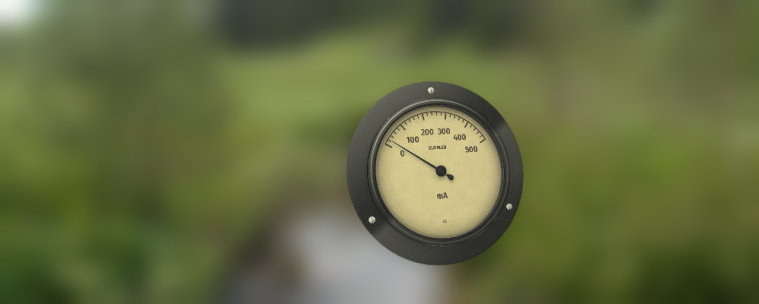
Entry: 20 mA
